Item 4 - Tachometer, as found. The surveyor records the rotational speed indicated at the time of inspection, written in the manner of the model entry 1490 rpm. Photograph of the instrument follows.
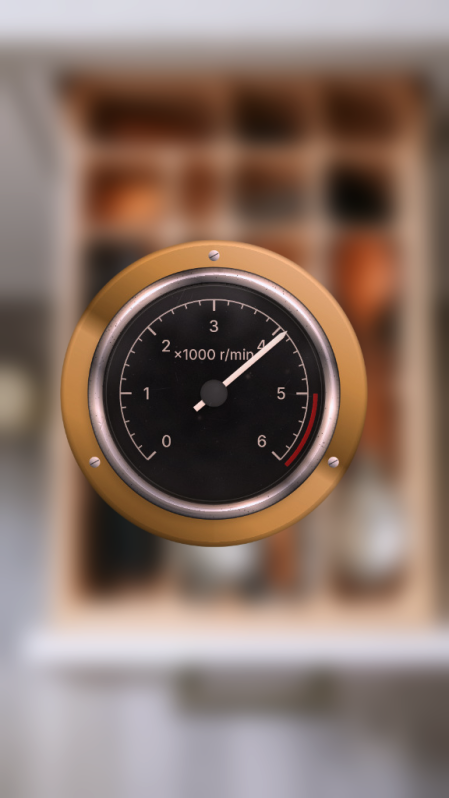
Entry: 4100 rpm
